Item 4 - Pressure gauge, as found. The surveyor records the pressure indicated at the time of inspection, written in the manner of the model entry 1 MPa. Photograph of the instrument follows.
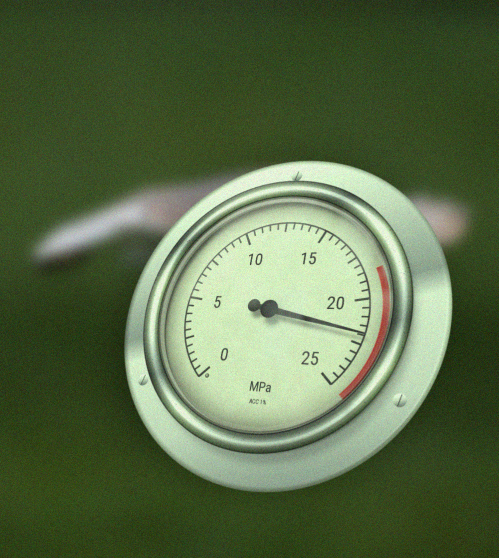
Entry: 22 MPa
